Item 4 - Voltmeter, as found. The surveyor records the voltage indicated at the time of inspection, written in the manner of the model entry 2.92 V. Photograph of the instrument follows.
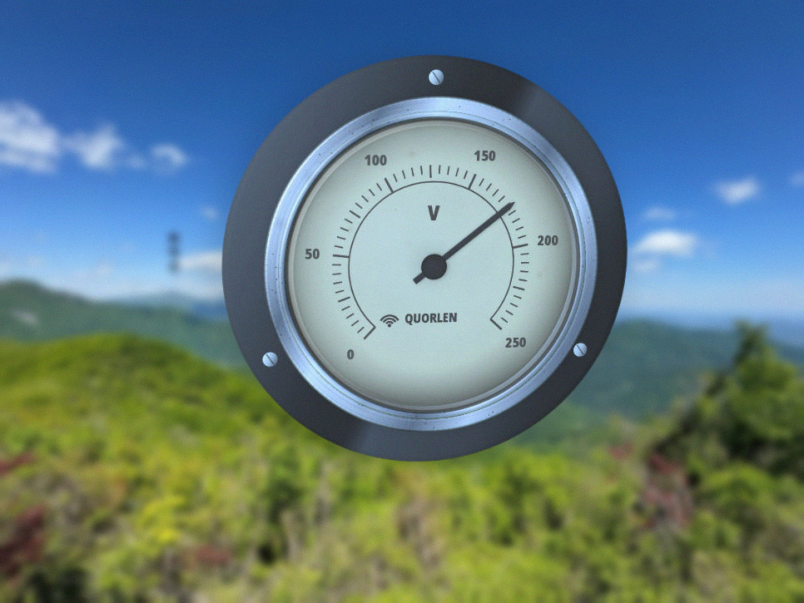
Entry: 175 V
